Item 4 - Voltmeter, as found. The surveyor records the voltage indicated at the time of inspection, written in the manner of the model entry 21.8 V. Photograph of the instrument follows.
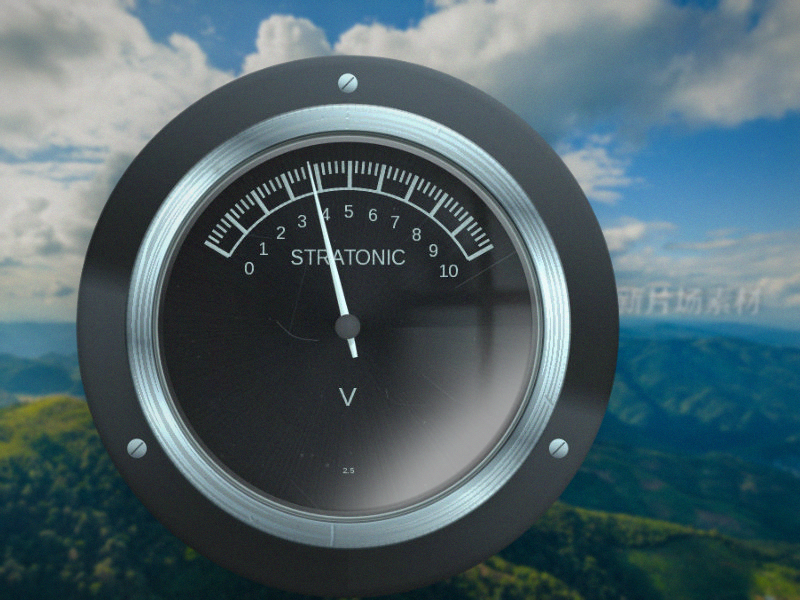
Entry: 3.8 V
